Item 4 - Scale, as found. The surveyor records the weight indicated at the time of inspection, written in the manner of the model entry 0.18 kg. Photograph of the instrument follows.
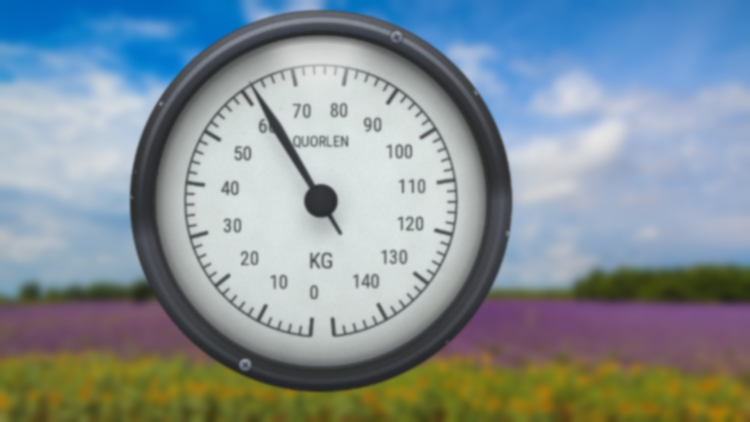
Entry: 62 kg
